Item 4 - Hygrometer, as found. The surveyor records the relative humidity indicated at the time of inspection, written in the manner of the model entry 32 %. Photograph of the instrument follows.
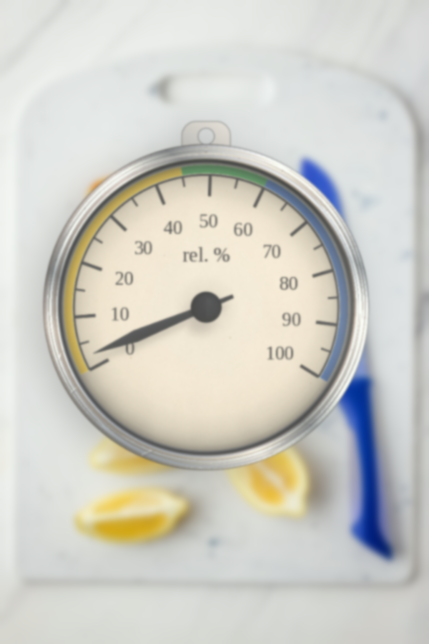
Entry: 2.5 %
